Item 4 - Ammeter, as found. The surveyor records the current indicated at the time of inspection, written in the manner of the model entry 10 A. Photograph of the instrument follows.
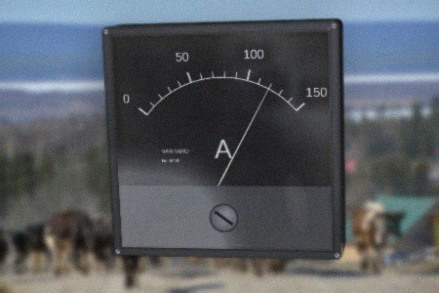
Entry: 120 A
